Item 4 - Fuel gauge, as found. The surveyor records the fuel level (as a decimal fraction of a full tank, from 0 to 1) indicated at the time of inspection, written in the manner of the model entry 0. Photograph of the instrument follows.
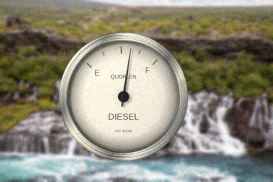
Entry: 0.625
